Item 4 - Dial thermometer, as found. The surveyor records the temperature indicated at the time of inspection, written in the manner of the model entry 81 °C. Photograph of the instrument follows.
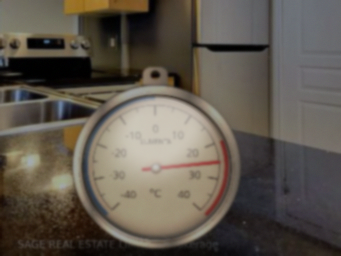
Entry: 25 °C
